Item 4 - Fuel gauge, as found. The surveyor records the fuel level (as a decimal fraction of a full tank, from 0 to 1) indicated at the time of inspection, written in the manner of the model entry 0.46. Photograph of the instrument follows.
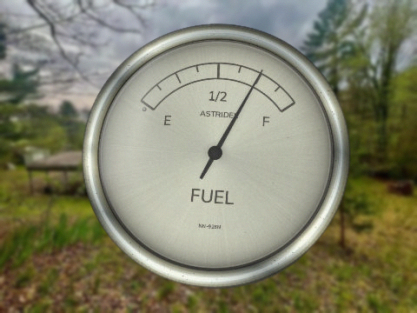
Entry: 0.75
